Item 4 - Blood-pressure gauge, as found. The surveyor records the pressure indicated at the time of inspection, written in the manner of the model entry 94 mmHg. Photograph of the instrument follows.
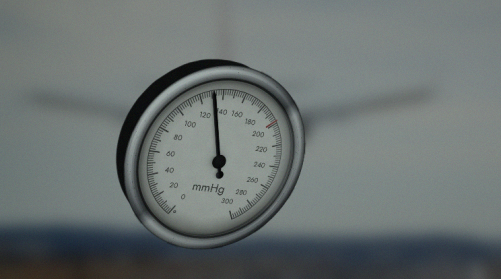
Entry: 130 mmHg
